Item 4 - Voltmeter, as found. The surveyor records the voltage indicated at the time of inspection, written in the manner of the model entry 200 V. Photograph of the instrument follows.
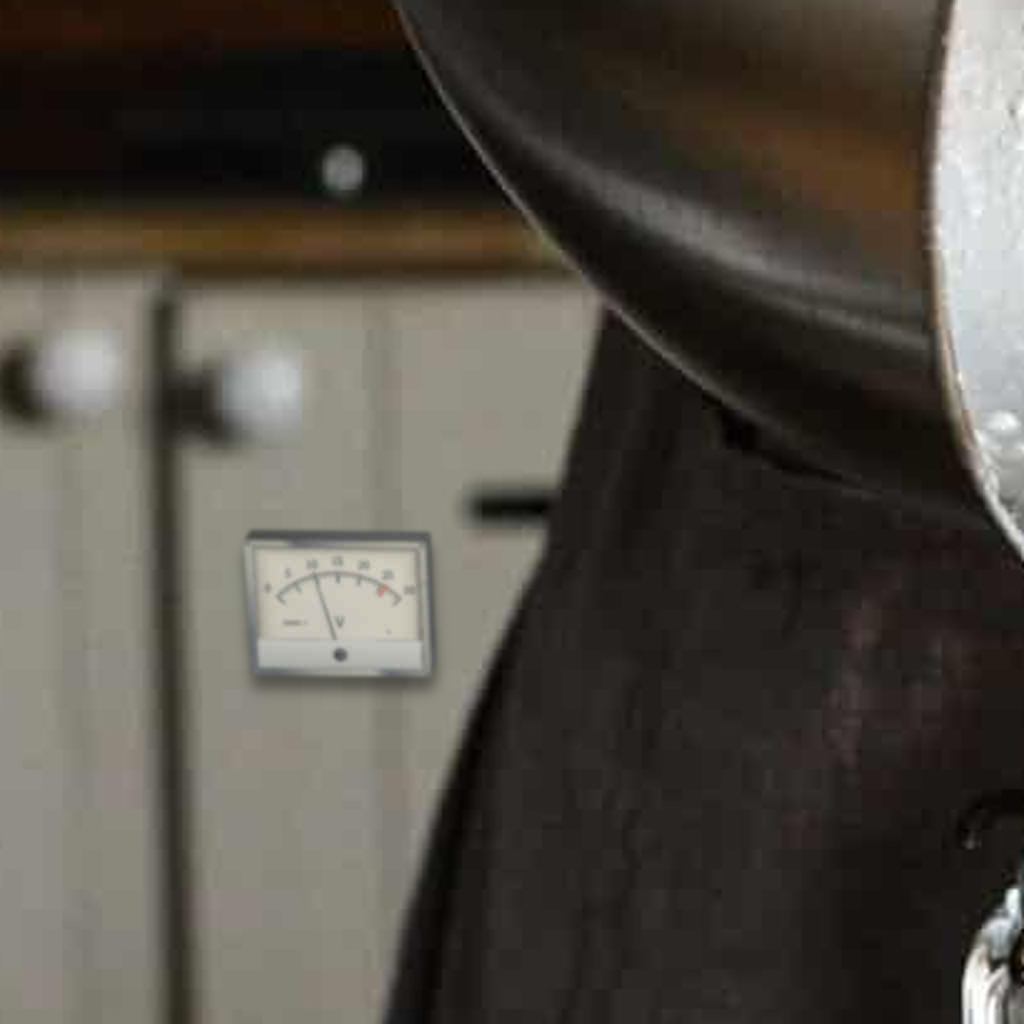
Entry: 10 V
